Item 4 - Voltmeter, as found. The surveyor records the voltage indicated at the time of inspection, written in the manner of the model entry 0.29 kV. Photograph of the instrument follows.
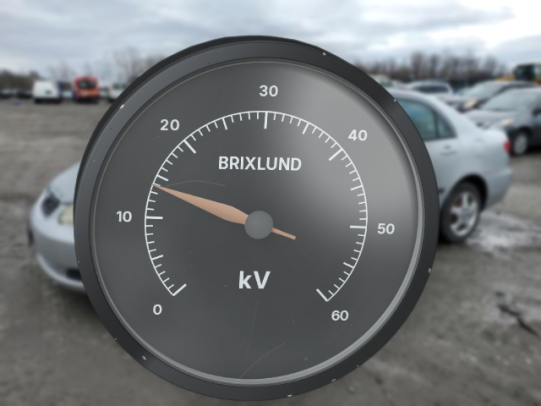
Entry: 14 kV
